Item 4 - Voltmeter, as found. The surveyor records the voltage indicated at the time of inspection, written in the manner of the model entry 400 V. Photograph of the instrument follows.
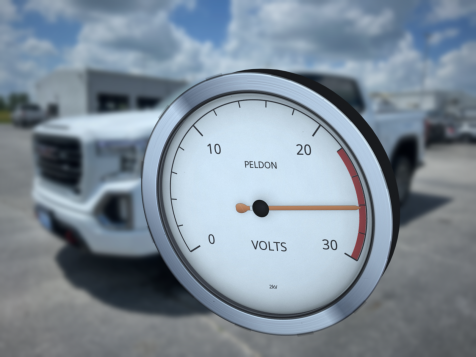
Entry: 26 V
